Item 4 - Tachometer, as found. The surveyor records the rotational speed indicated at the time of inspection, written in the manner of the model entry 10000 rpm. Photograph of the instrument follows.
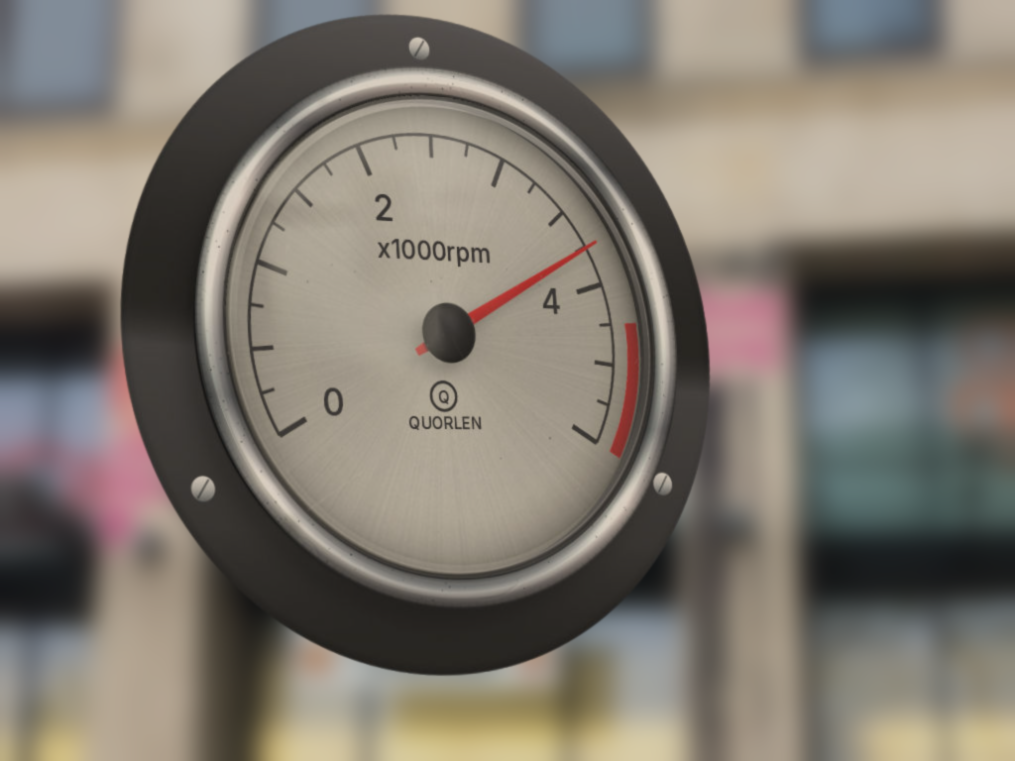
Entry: 3750 rpm
